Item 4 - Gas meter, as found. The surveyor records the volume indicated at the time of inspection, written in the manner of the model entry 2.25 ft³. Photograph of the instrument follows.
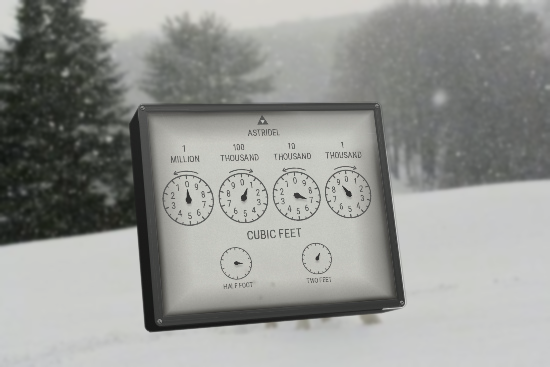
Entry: 6900 ft³
